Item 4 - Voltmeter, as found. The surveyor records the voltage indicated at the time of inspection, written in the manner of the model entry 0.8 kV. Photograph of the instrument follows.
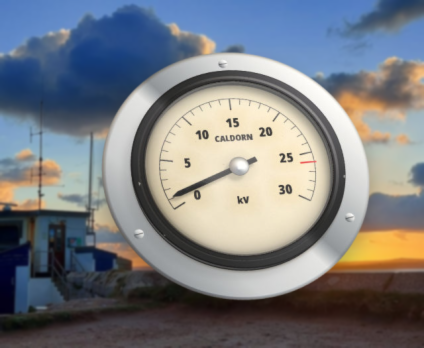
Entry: 1 kV
